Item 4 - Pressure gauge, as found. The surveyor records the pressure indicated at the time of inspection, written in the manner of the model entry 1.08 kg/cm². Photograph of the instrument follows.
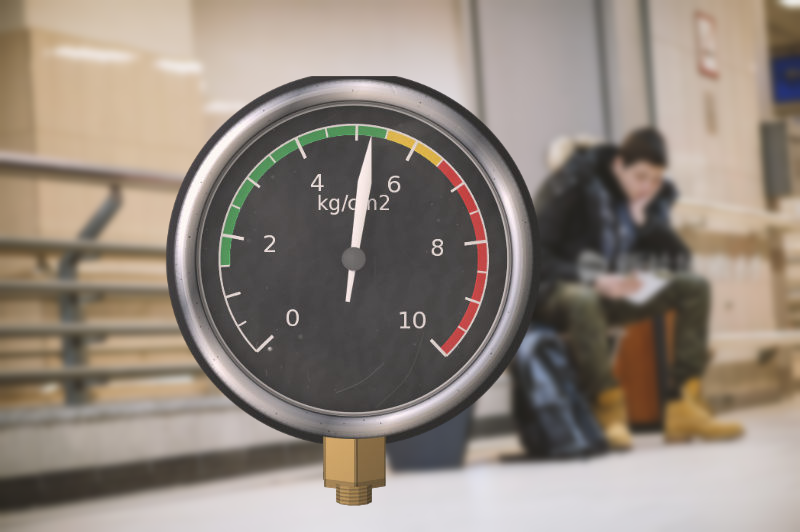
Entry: 5.25 kg/cm²
